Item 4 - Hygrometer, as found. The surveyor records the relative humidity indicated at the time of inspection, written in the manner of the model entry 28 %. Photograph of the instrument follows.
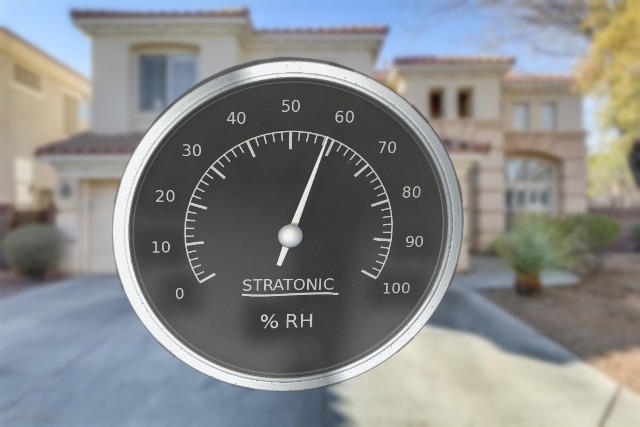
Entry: 58 %
